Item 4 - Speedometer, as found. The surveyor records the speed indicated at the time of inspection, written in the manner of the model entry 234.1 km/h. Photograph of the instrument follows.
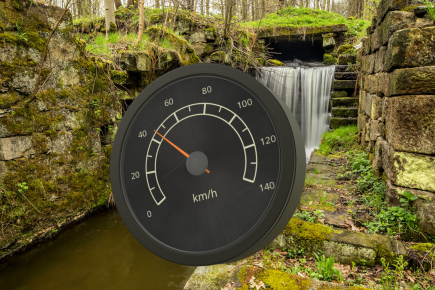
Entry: 45 km/h
